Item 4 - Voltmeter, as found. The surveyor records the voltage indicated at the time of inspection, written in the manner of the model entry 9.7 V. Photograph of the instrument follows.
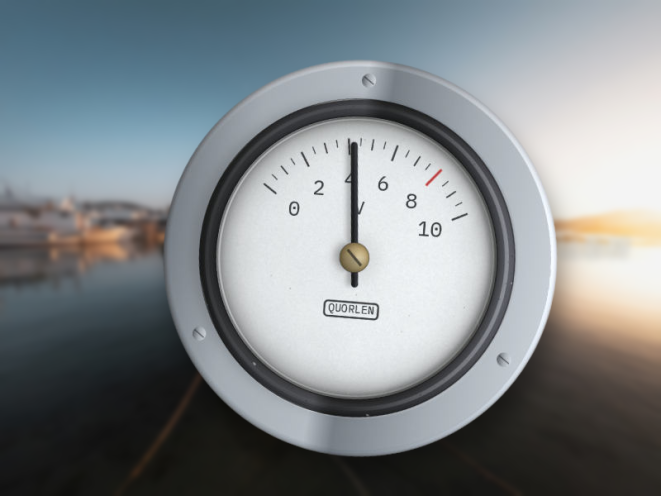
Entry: 4.25 V
